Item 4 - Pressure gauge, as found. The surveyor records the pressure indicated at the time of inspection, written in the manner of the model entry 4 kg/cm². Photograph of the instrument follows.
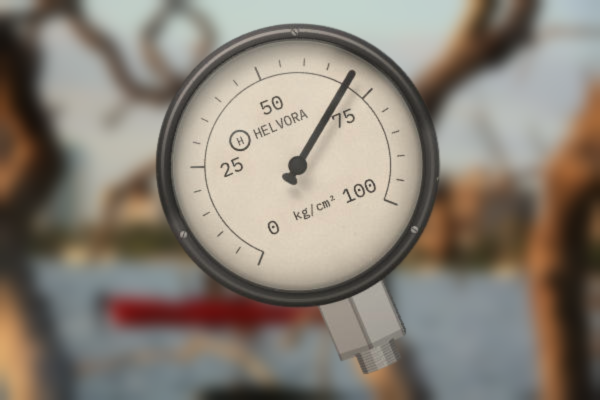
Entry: 70 kg/cm²
